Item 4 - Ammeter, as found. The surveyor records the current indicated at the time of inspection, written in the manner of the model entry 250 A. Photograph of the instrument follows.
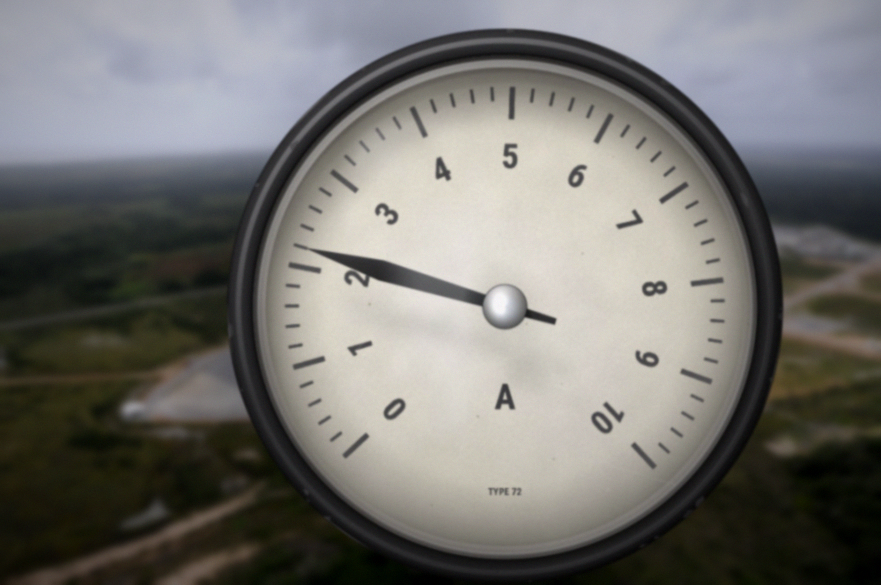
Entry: 2.2 A
